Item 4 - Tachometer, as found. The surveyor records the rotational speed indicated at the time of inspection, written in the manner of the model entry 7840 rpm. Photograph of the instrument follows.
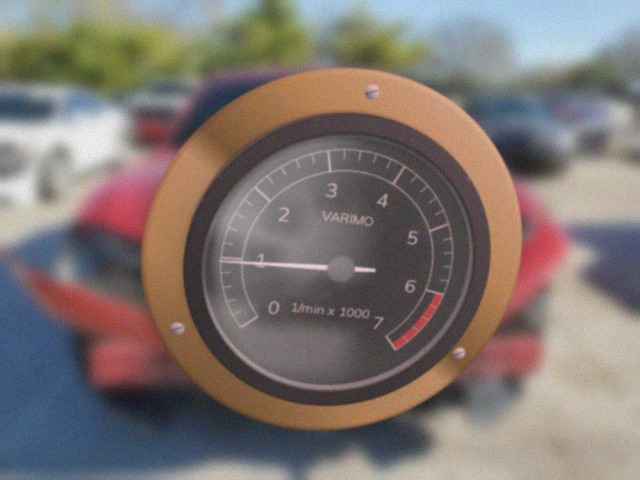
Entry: 1000 rpm
